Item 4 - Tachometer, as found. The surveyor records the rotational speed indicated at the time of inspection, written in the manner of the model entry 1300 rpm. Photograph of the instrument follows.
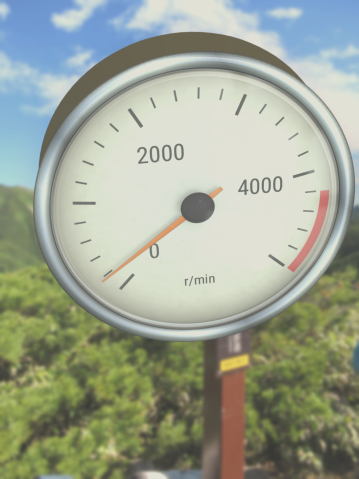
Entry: 200 rpm
